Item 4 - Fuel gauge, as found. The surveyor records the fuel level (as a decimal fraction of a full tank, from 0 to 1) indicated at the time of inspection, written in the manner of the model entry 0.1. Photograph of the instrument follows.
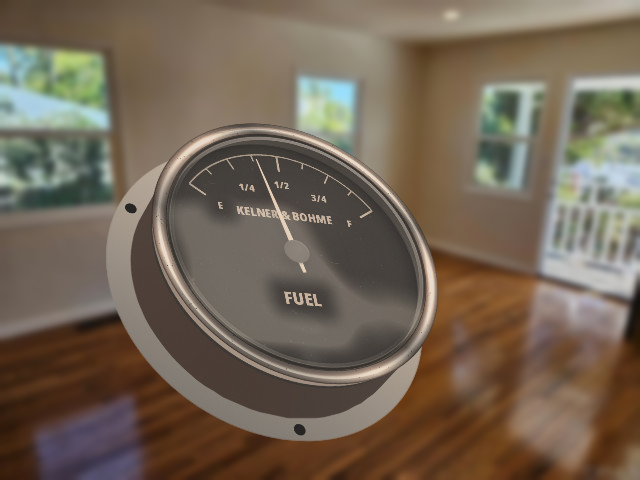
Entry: 0.375
